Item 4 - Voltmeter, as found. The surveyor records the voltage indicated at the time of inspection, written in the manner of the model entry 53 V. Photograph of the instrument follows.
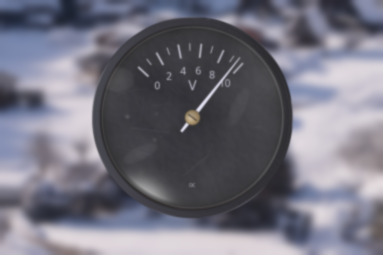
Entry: 9.5 V
